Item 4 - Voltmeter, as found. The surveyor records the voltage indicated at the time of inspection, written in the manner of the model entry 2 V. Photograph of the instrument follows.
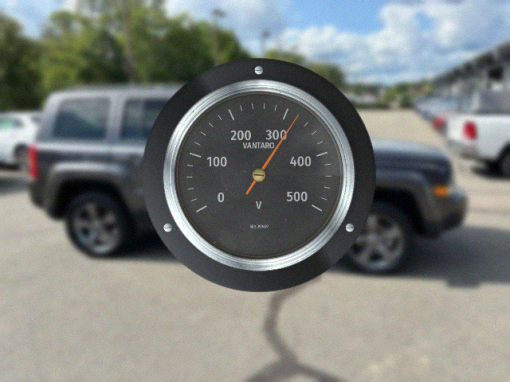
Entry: 320 V
